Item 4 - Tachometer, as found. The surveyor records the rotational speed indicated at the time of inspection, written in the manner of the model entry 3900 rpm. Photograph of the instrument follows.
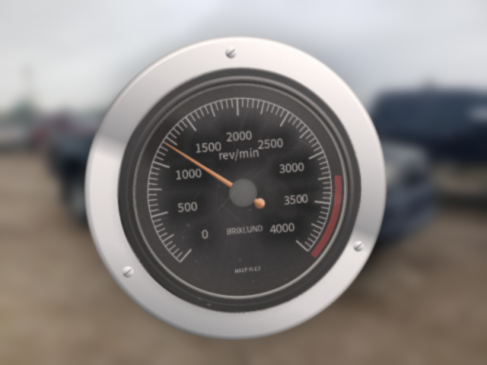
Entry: 1200 rpm
